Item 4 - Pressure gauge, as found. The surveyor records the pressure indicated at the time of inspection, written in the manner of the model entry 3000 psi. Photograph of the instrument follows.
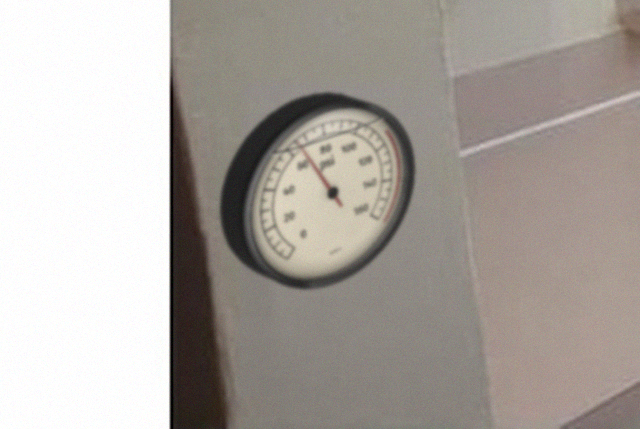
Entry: 65 psi
